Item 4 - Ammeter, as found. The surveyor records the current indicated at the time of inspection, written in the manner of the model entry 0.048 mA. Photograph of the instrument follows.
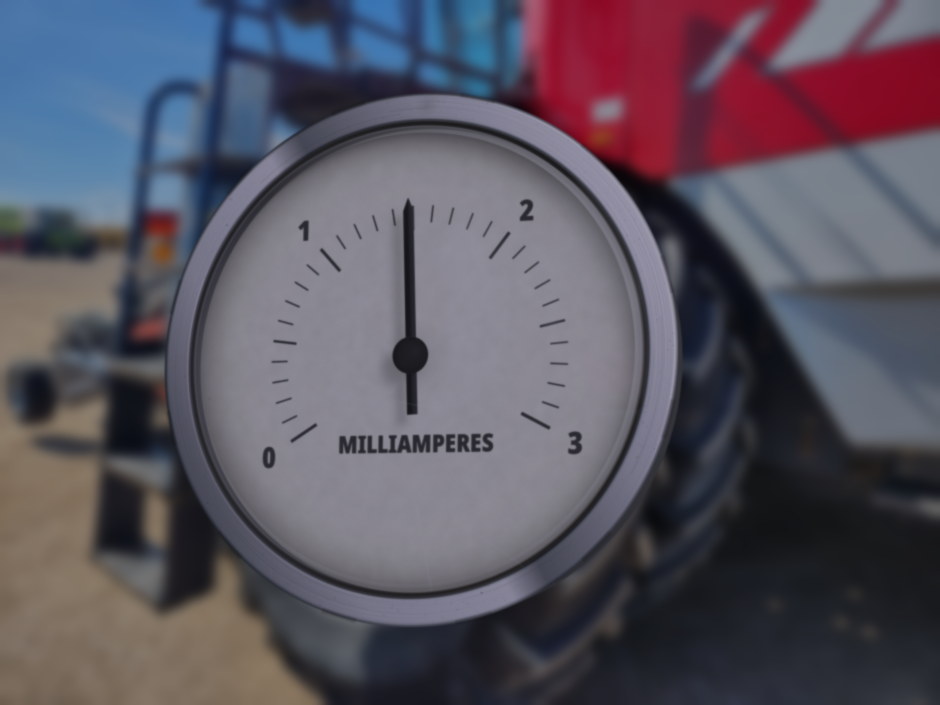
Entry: 1.5 mA
